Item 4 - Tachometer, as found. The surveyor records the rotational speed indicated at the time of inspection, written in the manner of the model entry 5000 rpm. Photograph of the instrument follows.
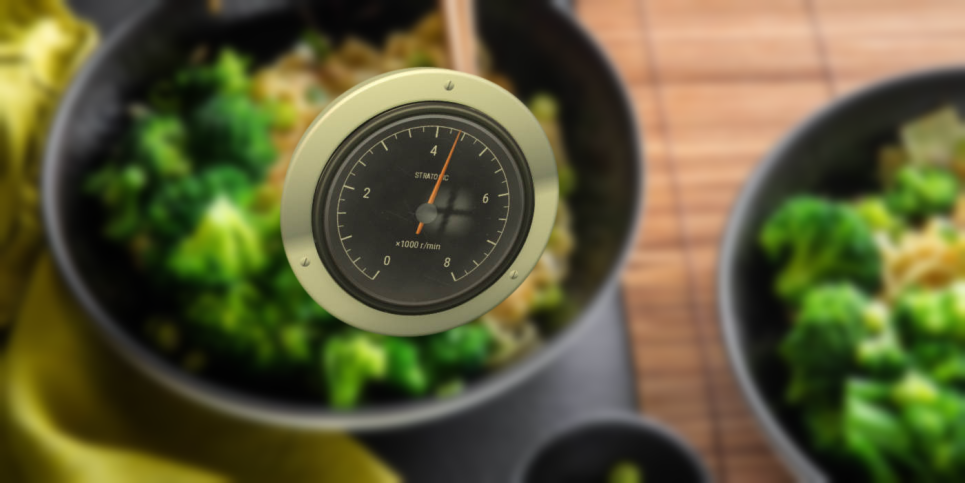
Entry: 4375 rpm
